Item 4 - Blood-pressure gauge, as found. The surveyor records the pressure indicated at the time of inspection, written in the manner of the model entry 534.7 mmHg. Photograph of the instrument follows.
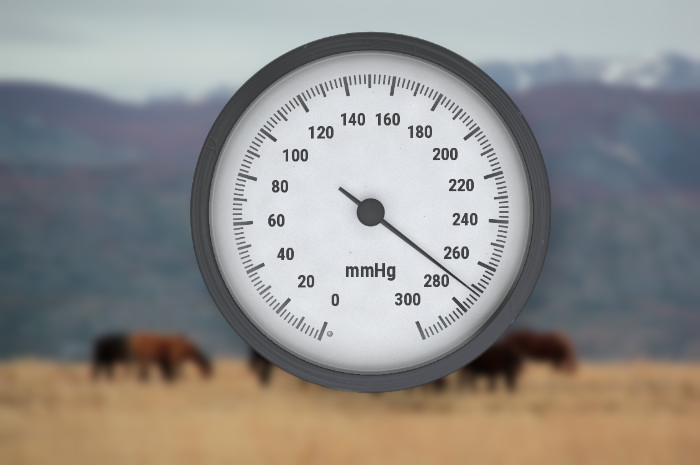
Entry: 272 mmHg
